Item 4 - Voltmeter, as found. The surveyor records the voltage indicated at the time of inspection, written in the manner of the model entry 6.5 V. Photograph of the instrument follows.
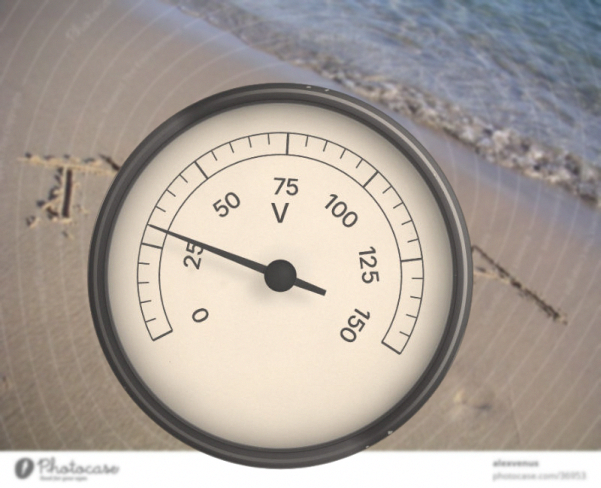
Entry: 30 V
